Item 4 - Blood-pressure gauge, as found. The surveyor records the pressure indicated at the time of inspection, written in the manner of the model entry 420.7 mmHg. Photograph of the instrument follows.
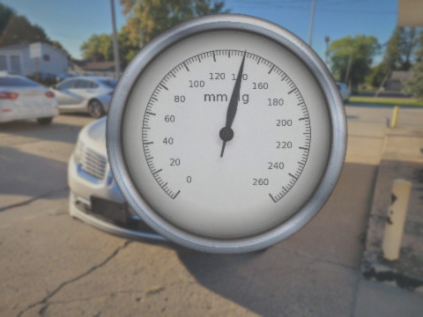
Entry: 140 mmHg
